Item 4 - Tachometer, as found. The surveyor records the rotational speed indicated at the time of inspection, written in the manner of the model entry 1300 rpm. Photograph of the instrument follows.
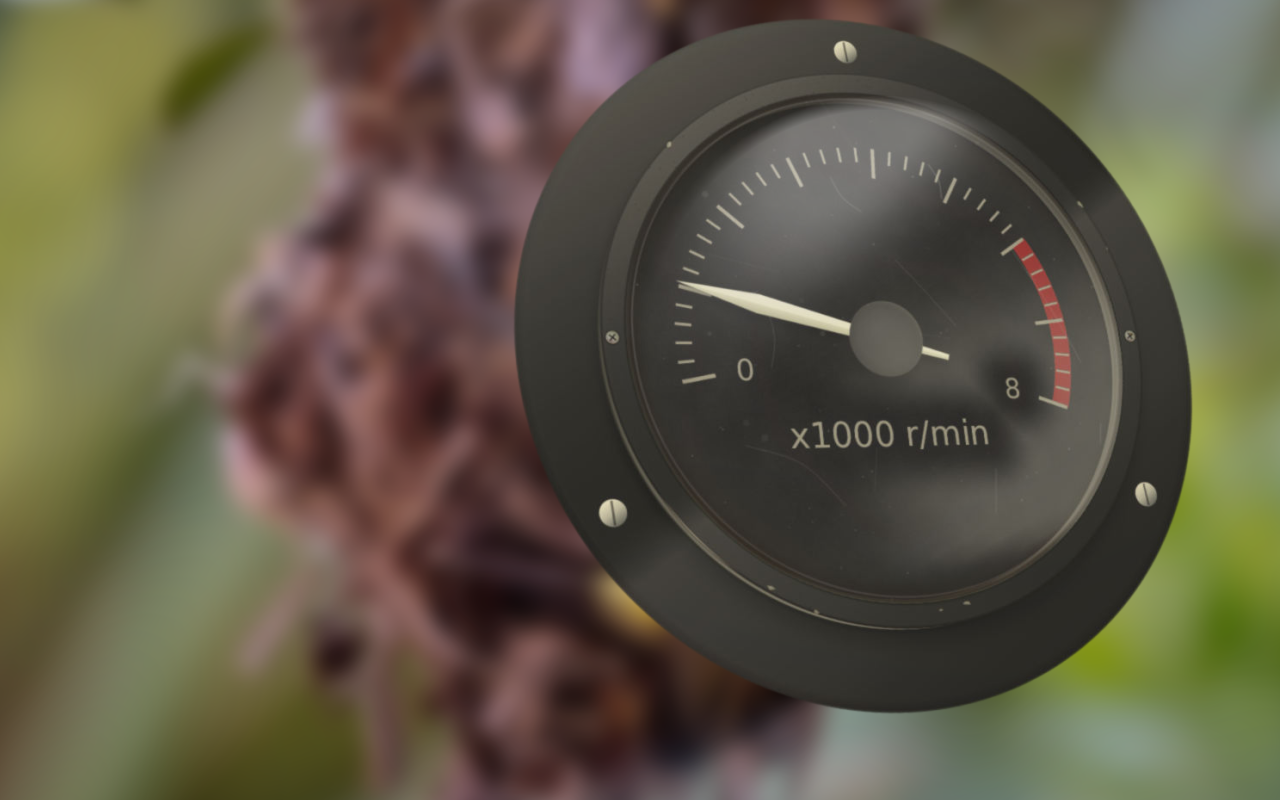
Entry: 1000 rpm
